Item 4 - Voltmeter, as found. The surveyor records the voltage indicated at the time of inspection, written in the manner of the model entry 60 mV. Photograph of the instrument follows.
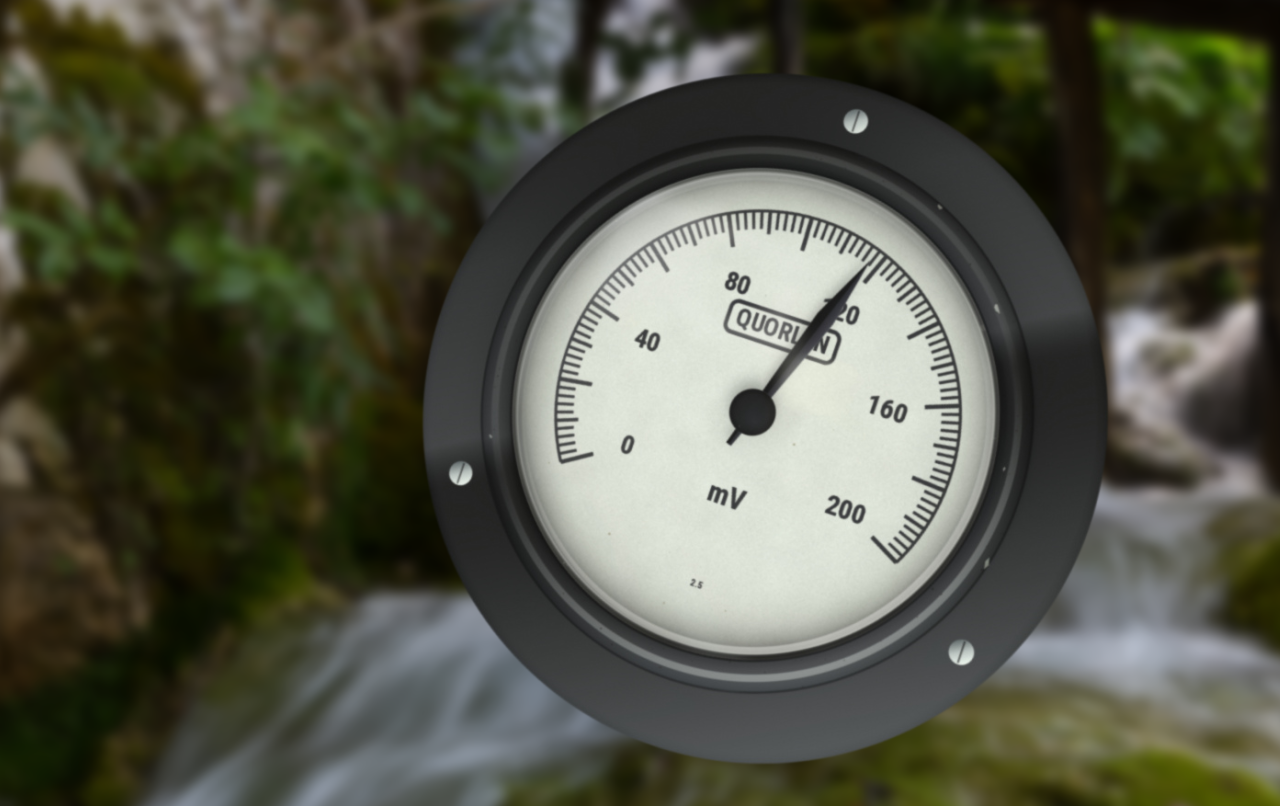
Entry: 118 mV
